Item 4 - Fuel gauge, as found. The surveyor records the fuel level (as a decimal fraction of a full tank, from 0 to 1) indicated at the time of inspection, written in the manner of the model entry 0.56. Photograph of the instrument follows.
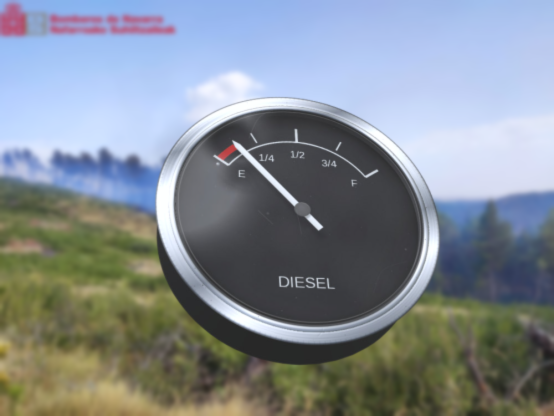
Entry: 0.125
